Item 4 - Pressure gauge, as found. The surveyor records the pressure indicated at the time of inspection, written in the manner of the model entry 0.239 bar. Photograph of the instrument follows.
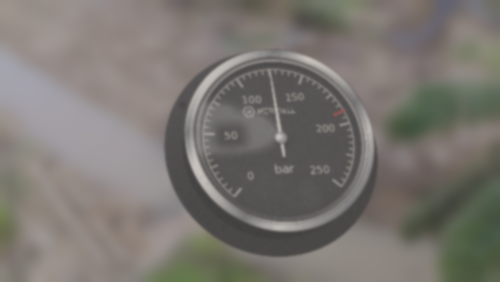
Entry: 125 bar
